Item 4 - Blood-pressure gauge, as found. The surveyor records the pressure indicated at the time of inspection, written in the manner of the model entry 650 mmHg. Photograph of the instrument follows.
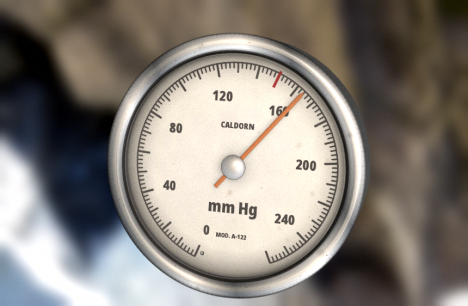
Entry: 164 mmHg
